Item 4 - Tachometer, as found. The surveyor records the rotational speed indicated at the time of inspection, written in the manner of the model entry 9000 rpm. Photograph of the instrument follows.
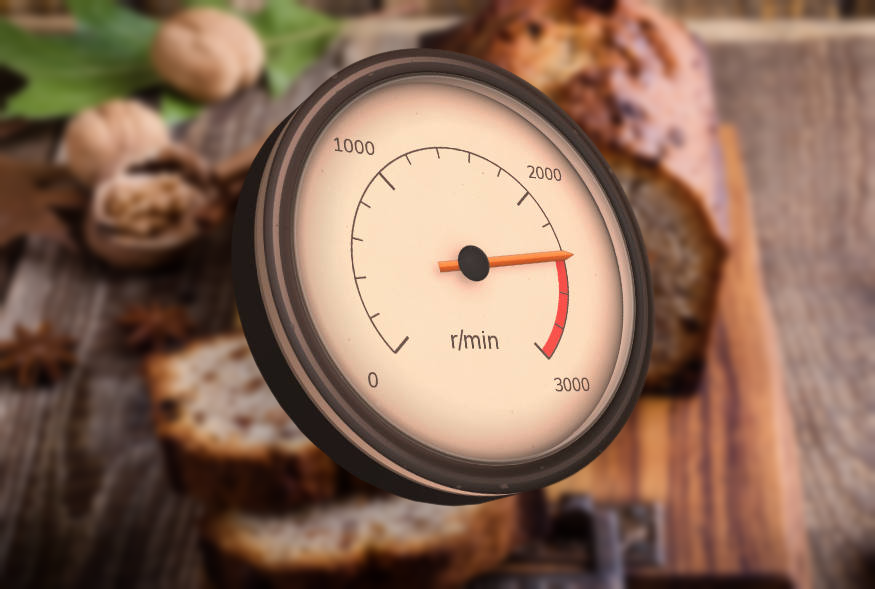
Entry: 2400 rpm
